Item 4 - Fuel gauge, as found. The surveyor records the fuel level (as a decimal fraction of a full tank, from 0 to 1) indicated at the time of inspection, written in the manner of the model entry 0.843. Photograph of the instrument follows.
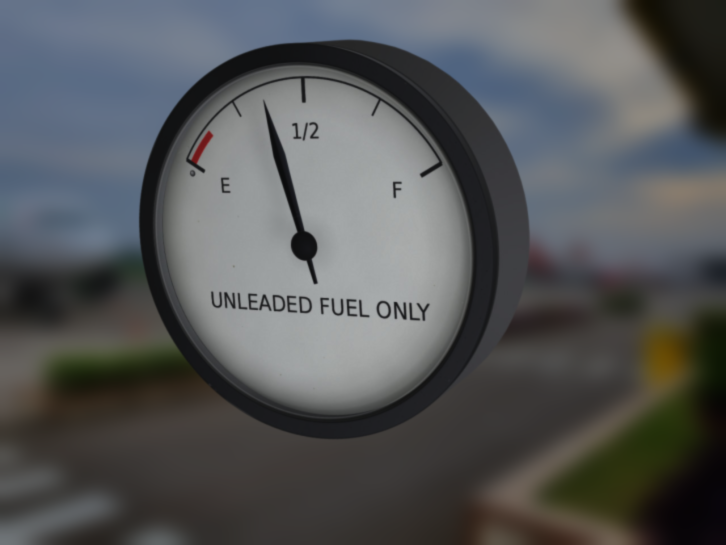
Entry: 0.375
